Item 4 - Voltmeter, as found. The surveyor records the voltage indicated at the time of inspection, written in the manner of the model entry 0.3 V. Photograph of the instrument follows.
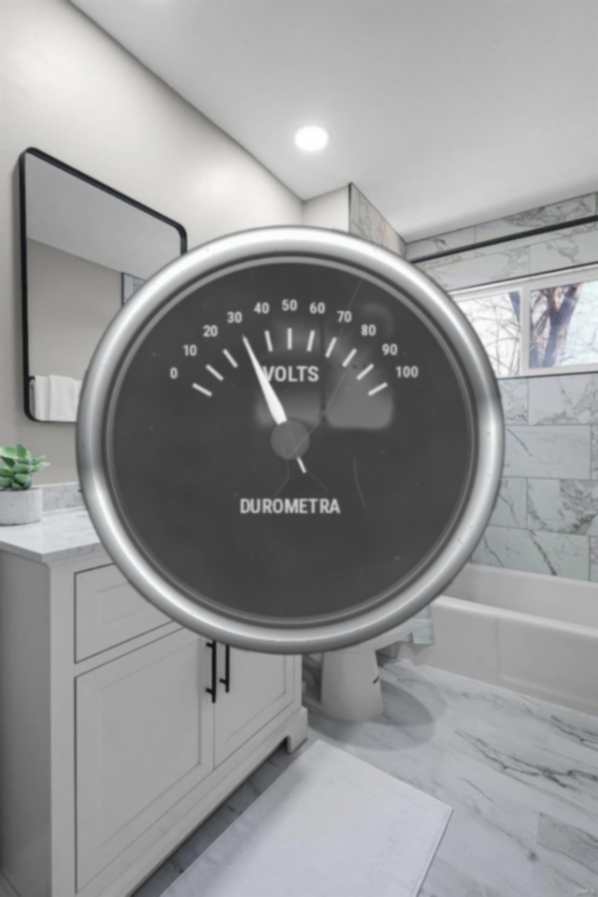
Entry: 30 V
